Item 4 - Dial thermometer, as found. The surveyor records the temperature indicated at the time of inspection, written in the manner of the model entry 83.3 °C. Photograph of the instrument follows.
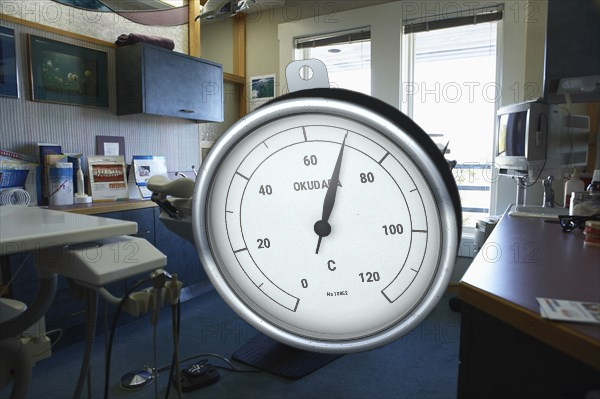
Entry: 70 °C
